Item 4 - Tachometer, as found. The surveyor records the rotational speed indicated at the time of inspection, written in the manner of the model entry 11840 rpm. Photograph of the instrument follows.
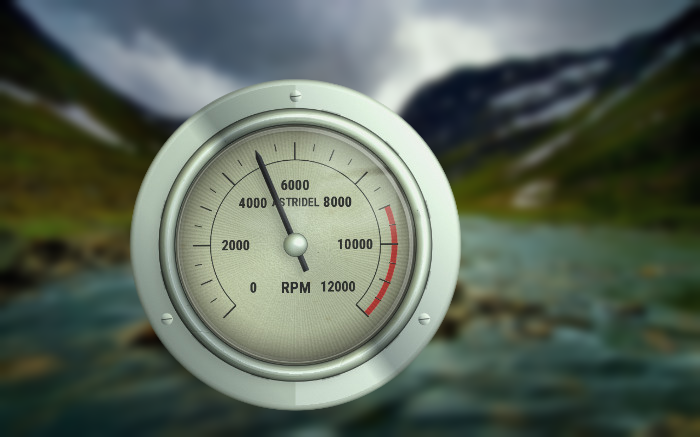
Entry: 5000 rpm
